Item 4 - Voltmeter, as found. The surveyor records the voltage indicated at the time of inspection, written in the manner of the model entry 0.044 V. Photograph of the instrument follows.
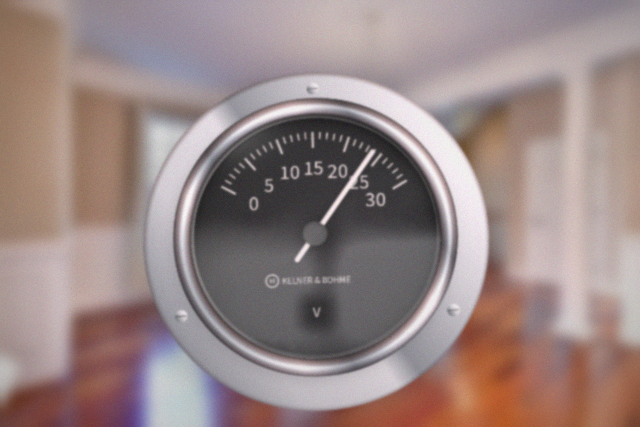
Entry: 24 V
